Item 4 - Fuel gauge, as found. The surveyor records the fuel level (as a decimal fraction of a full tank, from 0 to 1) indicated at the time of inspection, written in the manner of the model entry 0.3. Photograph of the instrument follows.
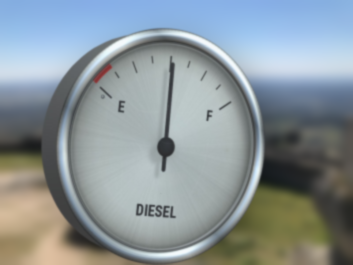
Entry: 0.5
